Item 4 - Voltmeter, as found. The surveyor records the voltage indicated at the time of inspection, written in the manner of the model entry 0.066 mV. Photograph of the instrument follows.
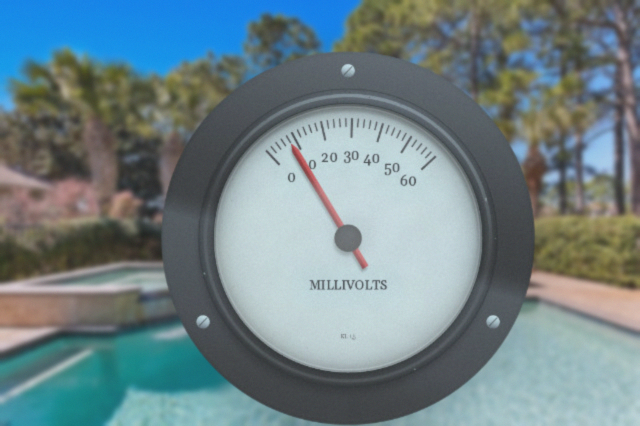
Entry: 8 mV
